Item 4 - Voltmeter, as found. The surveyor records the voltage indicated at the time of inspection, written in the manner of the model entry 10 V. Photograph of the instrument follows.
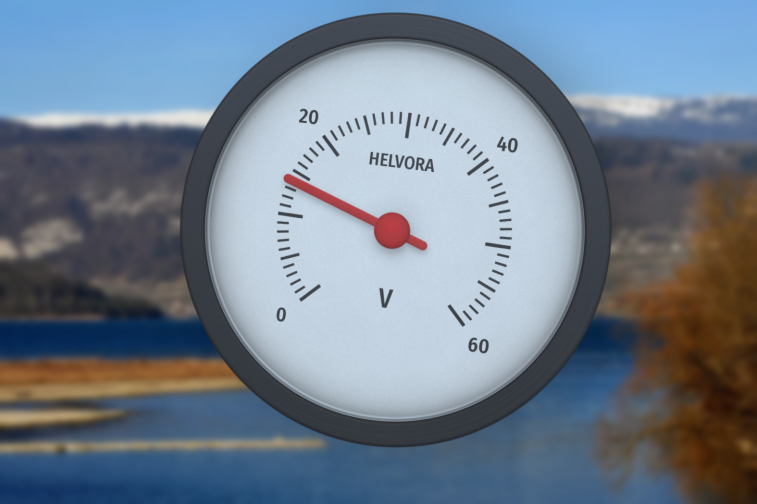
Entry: 14 V
